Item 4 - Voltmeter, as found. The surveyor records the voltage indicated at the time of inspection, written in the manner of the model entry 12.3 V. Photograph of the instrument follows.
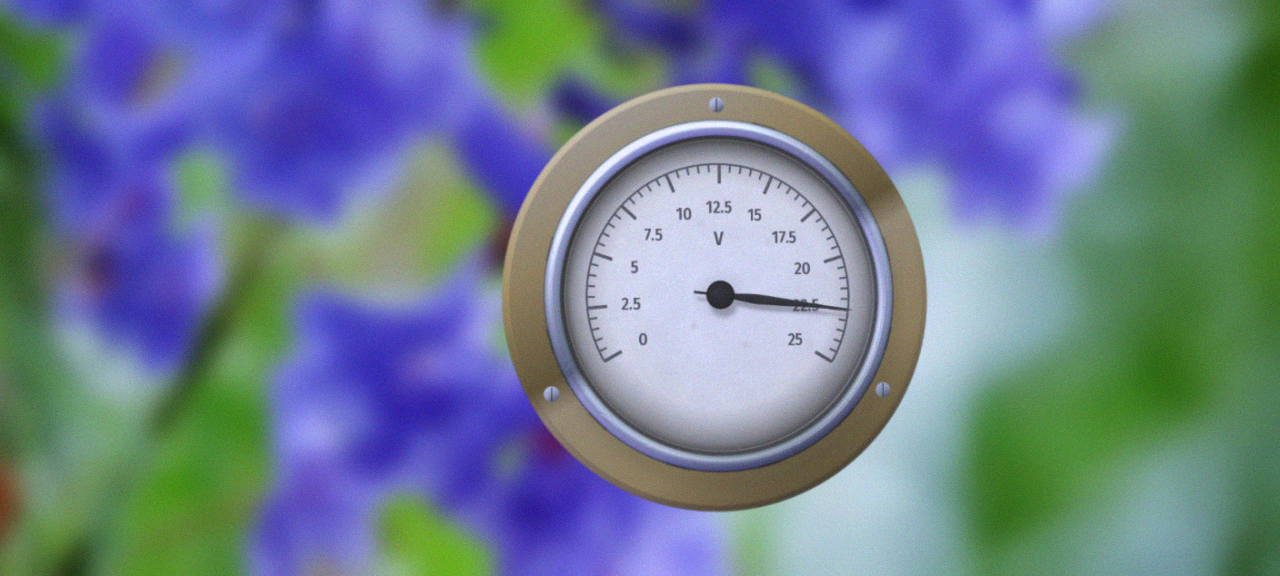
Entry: 22.5 V
